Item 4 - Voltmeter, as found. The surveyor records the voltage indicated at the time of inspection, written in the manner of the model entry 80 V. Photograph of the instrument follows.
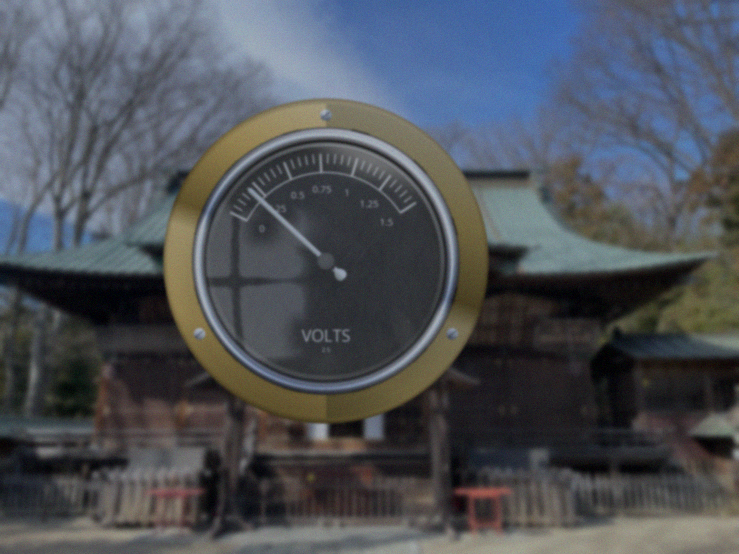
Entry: 0.2 V
